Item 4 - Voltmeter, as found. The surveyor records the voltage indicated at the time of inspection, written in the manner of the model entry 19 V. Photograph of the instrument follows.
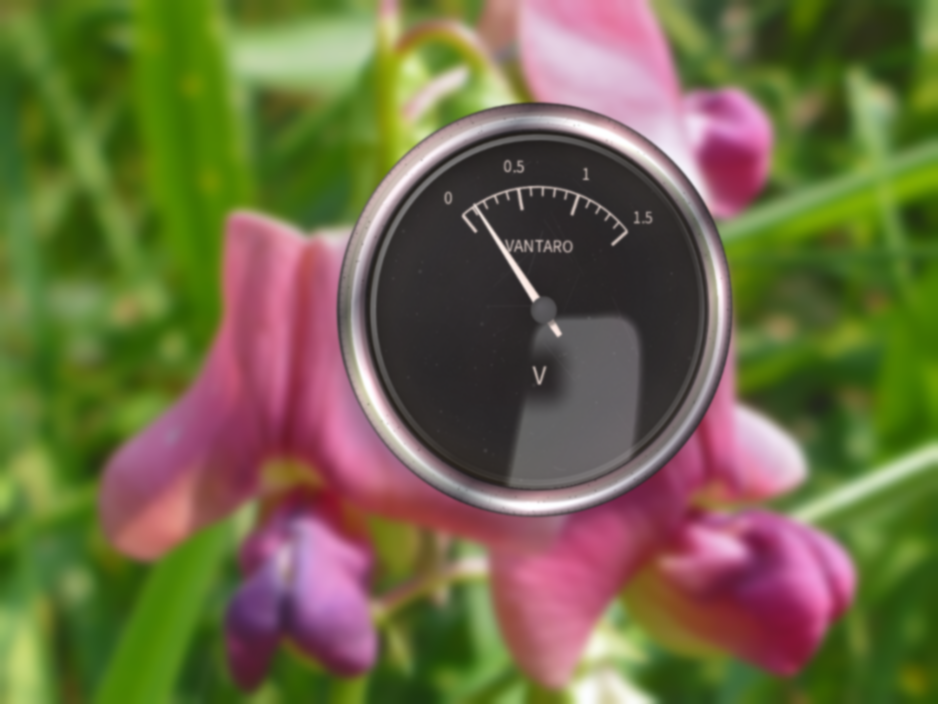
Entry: 0.1 V
